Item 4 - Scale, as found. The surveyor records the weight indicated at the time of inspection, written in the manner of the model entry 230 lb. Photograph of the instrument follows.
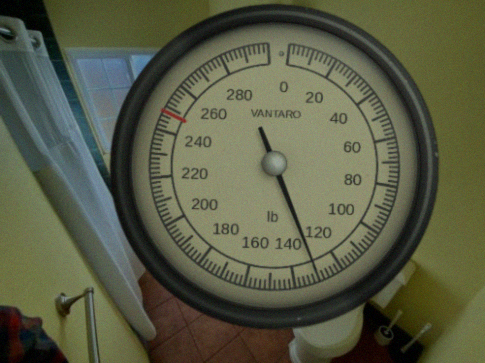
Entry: 130 lb
